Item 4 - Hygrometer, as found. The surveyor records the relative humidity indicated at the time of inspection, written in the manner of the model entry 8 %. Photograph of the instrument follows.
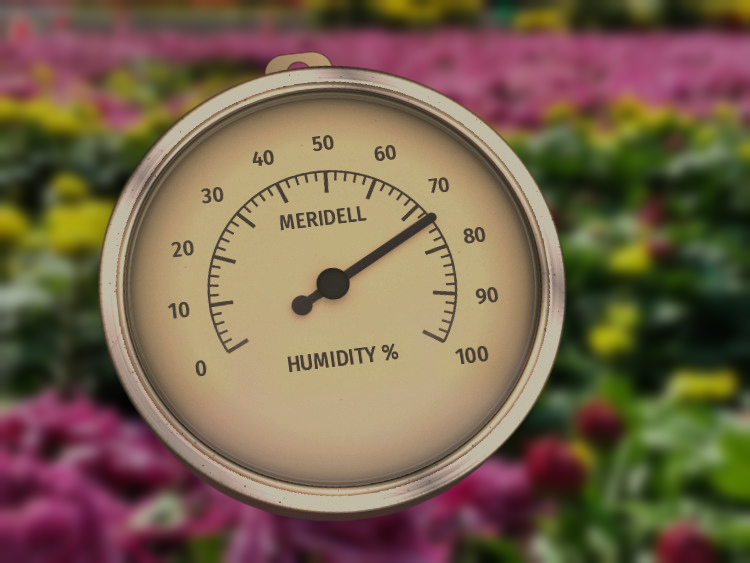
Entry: 74 %
